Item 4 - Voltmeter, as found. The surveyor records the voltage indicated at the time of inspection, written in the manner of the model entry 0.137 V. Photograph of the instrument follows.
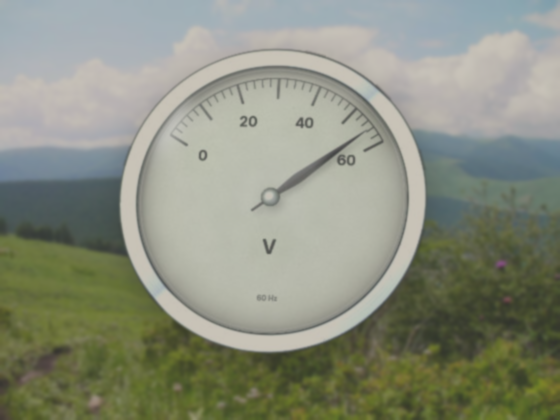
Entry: 56 V
